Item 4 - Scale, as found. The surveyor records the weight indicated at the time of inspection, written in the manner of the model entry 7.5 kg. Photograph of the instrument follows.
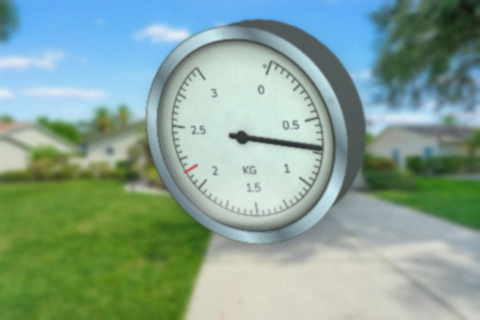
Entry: 0.7 kg
